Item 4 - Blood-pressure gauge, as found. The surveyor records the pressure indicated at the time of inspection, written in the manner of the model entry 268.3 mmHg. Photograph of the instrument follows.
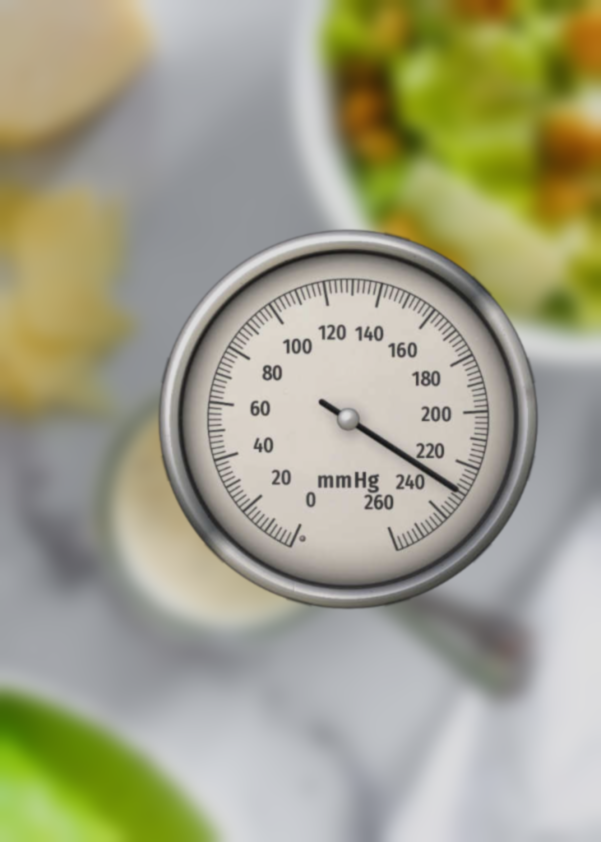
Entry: 230 mmHg
